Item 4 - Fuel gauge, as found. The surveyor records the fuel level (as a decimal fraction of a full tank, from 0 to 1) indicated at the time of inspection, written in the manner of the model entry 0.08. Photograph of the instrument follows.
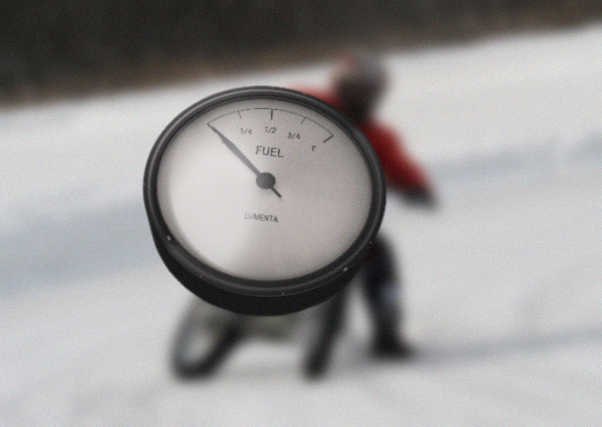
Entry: 0
